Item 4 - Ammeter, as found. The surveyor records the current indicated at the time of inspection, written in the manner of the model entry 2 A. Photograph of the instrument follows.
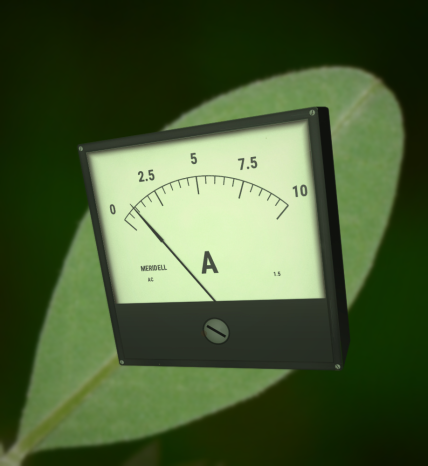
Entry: 1 A
